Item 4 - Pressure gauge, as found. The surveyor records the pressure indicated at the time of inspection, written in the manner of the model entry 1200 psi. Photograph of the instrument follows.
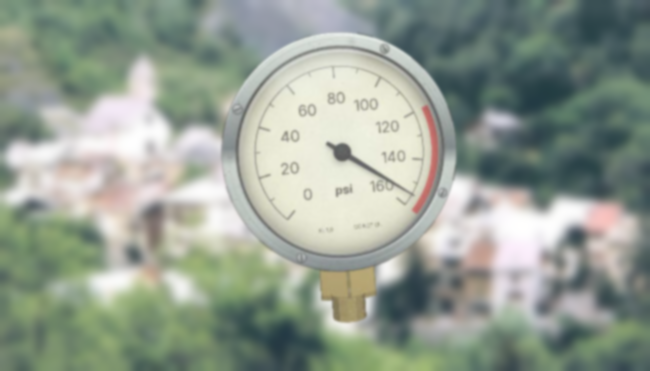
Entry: 155 psi
